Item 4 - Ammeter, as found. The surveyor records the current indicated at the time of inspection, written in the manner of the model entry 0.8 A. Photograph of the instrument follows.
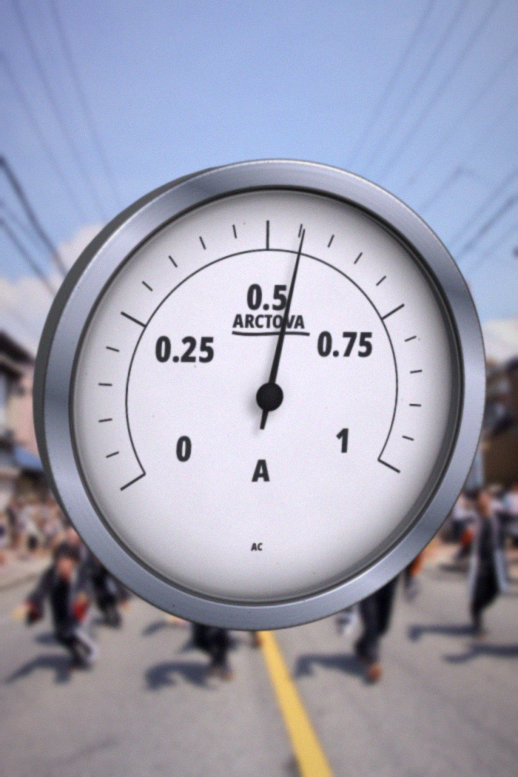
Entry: 0.55 A
